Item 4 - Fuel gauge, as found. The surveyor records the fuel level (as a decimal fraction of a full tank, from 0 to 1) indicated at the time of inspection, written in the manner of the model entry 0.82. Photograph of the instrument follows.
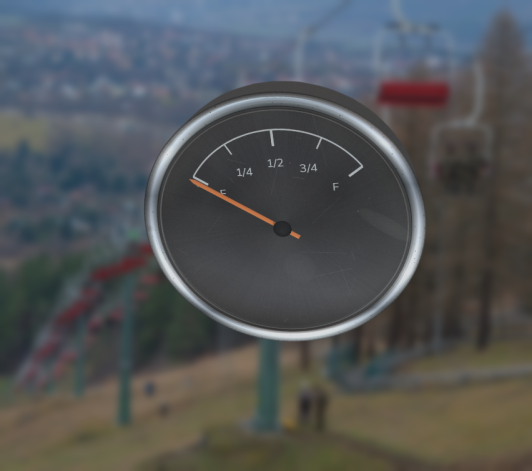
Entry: 0
